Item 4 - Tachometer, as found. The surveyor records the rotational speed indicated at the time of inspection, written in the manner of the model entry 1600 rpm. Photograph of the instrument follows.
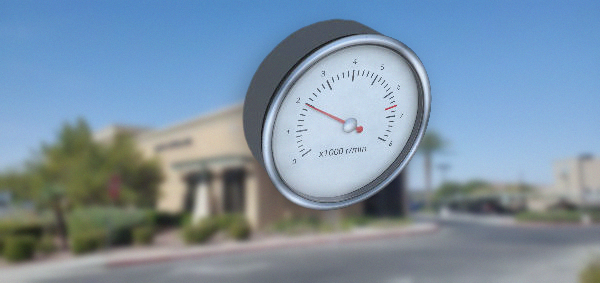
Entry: 2000 rpm
